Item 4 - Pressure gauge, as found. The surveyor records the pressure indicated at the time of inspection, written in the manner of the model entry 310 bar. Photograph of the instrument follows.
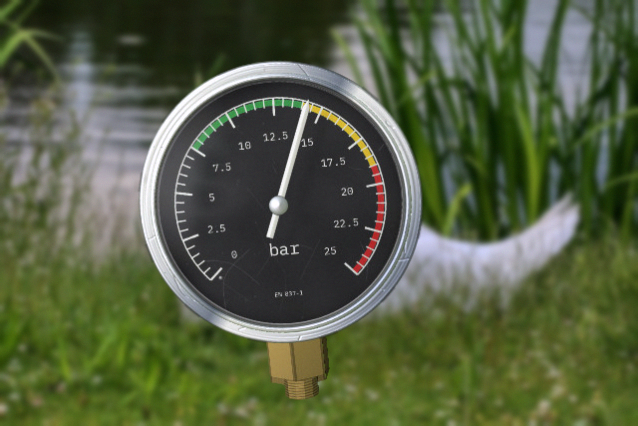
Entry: 14.25 bar
